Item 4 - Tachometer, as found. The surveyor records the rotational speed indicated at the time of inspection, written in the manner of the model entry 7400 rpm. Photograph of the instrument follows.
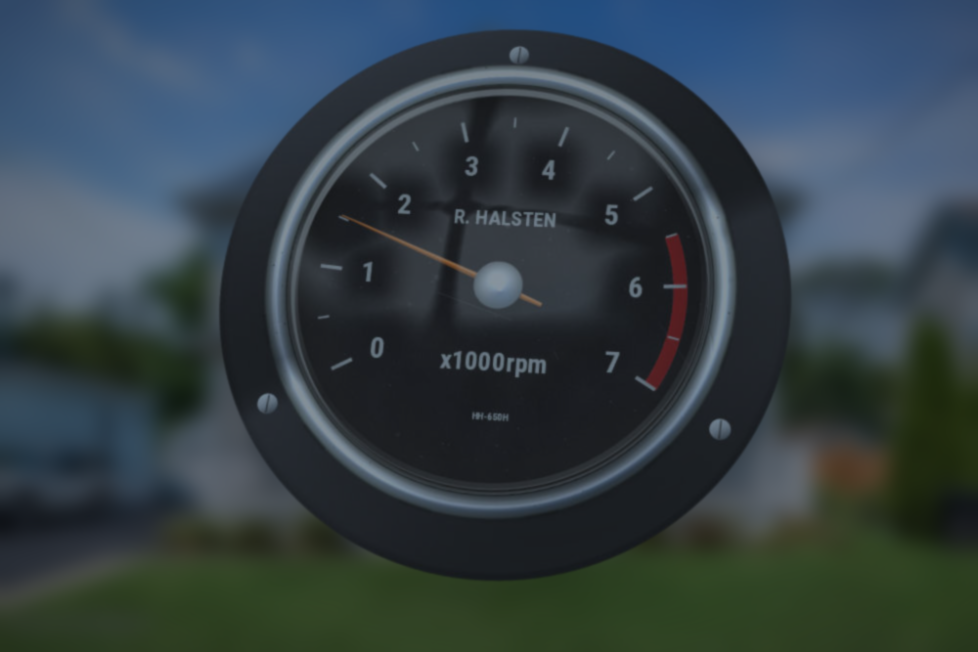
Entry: 1500 rpm
